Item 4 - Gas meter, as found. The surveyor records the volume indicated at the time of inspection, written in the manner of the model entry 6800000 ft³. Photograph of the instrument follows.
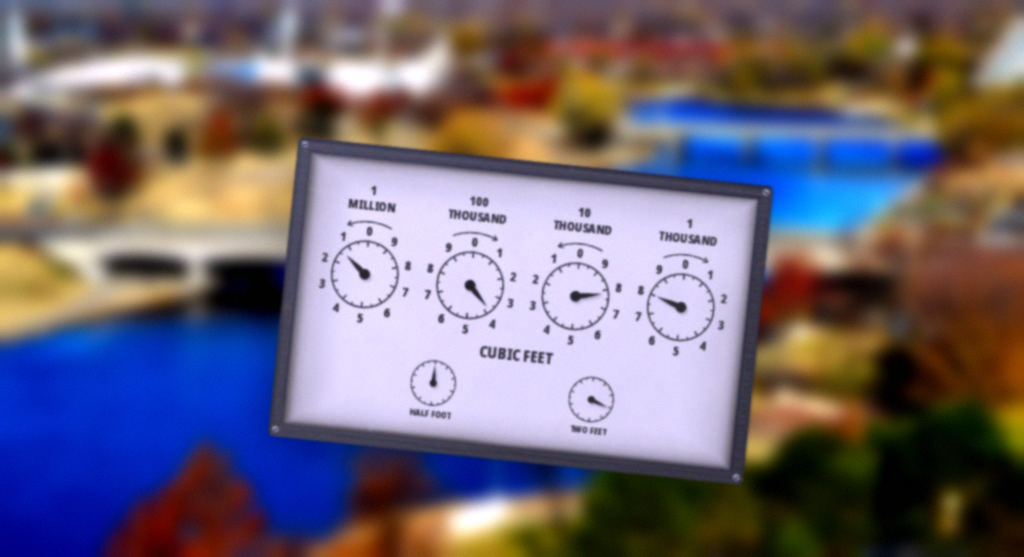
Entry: 137800 ft³
